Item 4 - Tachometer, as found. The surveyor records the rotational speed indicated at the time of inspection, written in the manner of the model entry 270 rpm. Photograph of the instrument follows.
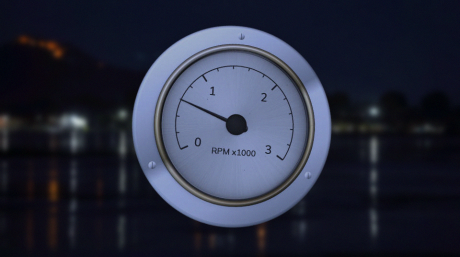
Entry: 600 rpm
